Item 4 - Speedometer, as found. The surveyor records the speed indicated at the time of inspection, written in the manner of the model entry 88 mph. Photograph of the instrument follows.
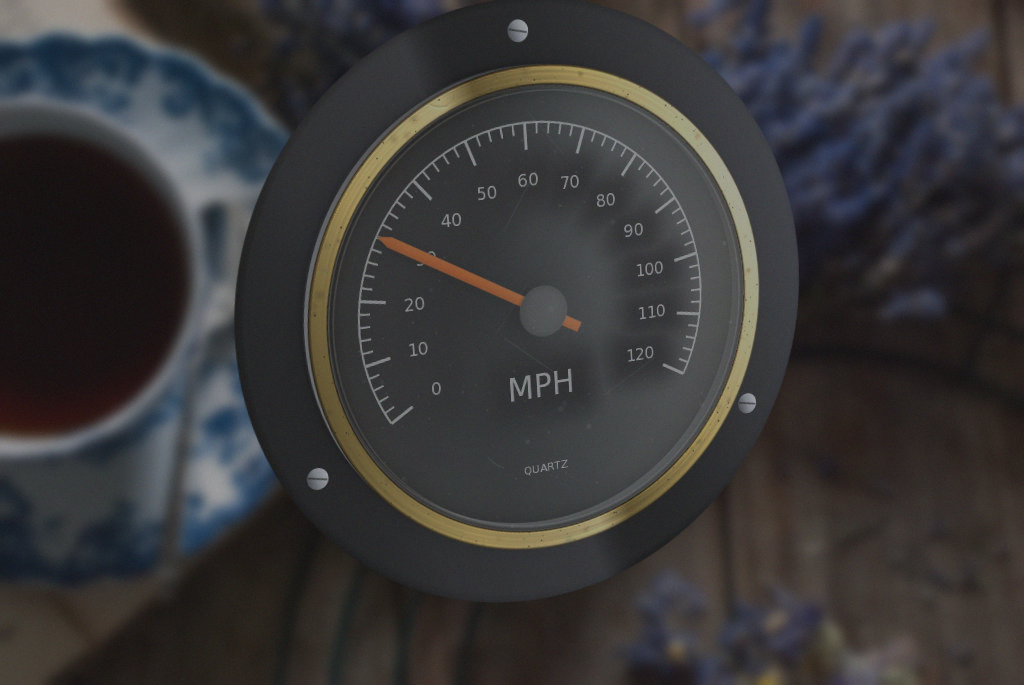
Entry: 30 mph
